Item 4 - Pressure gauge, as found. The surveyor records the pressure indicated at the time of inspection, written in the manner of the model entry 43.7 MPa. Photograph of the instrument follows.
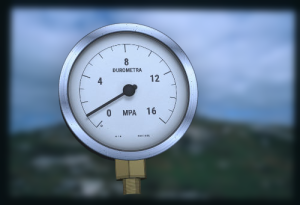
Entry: 1 MPa
